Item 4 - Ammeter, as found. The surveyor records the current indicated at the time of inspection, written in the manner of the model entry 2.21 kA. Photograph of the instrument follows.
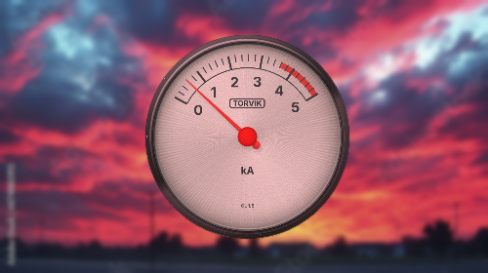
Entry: 0.6 kA
